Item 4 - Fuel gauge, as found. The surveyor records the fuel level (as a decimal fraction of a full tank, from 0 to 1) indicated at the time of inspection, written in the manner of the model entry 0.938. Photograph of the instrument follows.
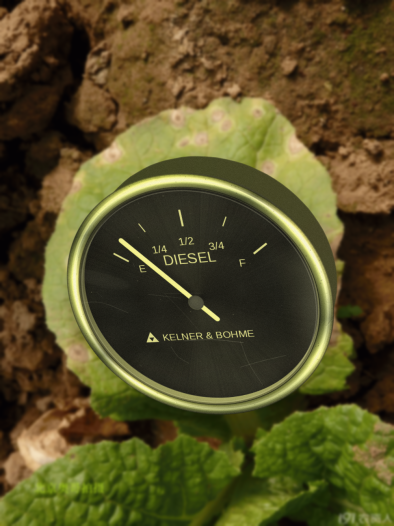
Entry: 0.125
